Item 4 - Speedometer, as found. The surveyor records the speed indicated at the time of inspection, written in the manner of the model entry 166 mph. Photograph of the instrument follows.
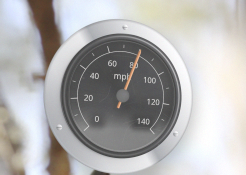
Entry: 80 mph
